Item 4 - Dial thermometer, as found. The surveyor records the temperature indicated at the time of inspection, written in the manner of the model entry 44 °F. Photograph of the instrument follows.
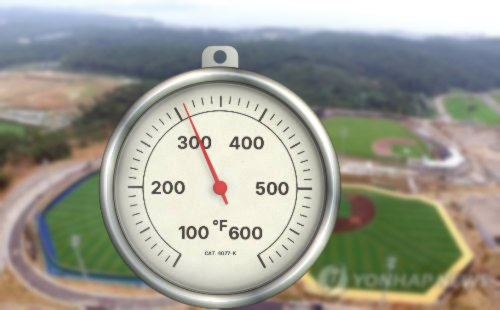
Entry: 310 °F
